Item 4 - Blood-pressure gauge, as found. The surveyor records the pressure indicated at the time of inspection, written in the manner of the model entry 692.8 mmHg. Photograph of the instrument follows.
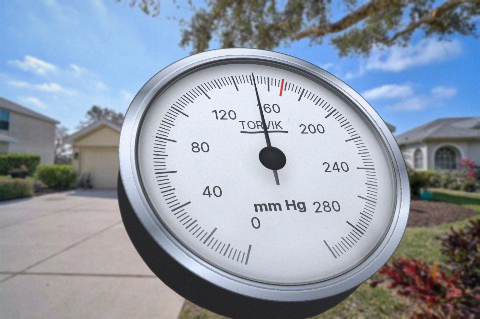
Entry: 150 mmHg
